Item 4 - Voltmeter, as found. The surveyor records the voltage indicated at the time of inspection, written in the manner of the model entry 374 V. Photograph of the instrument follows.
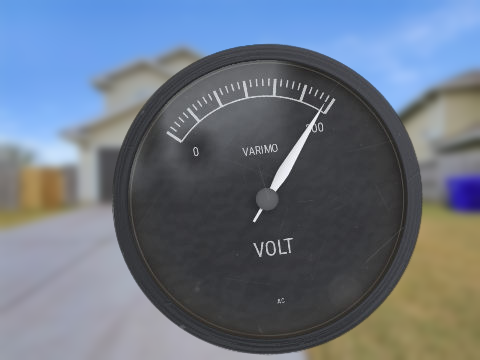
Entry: 290 V
